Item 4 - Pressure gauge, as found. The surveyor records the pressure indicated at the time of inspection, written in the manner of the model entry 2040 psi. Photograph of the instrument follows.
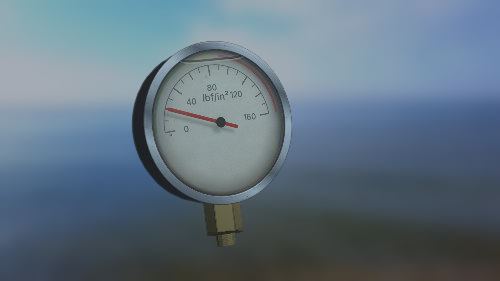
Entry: 20 psi
